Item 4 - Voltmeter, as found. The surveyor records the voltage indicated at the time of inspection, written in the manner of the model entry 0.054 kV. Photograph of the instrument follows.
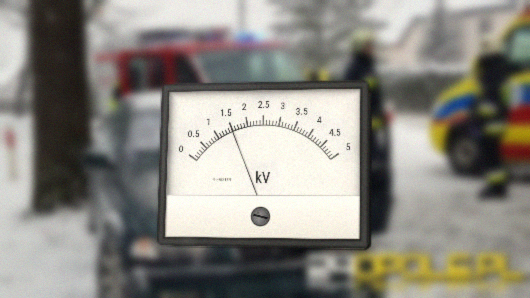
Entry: 1.5 kV
